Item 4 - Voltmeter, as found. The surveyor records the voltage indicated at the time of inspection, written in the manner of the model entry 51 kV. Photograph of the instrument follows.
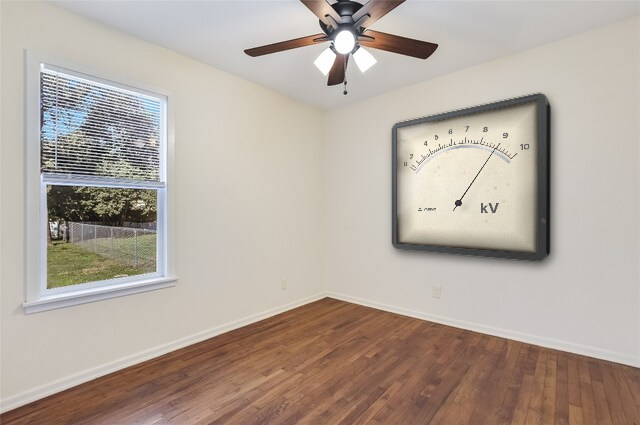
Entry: 9 kV
